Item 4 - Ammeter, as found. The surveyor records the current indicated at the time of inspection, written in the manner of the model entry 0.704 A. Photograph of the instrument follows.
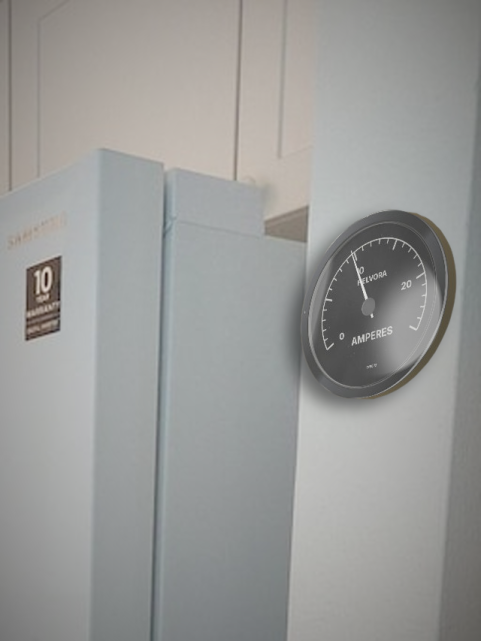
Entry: 10 A
